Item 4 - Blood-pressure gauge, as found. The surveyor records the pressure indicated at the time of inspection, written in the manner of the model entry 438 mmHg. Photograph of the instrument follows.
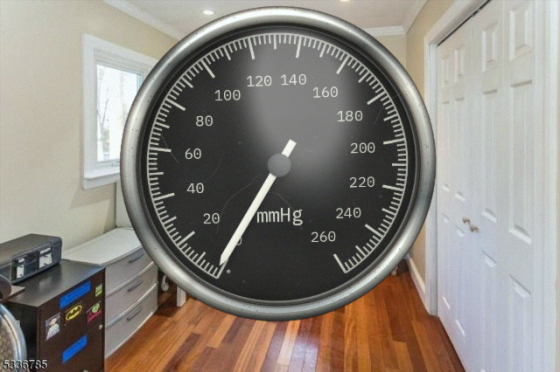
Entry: 2 mmHg
